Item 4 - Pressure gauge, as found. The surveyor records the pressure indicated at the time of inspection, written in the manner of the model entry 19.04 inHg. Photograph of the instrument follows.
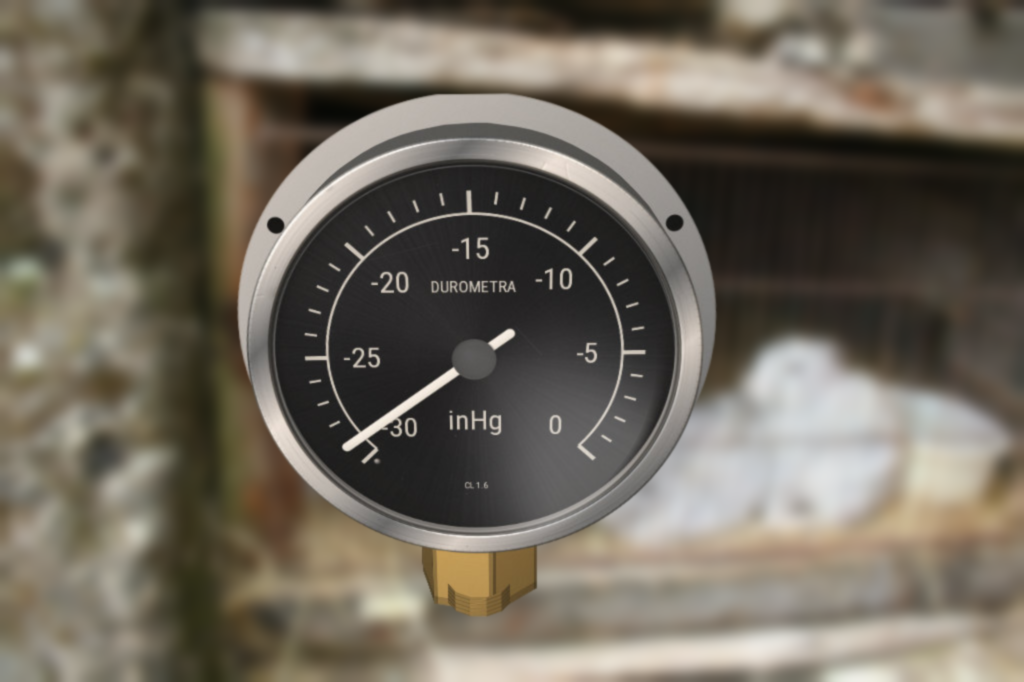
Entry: -29 inHg
